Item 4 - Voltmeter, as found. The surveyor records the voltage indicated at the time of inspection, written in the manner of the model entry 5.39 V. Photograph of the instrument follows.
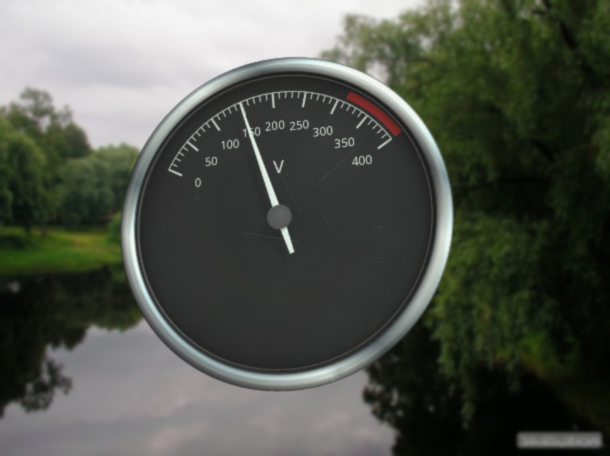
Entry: 150 V
